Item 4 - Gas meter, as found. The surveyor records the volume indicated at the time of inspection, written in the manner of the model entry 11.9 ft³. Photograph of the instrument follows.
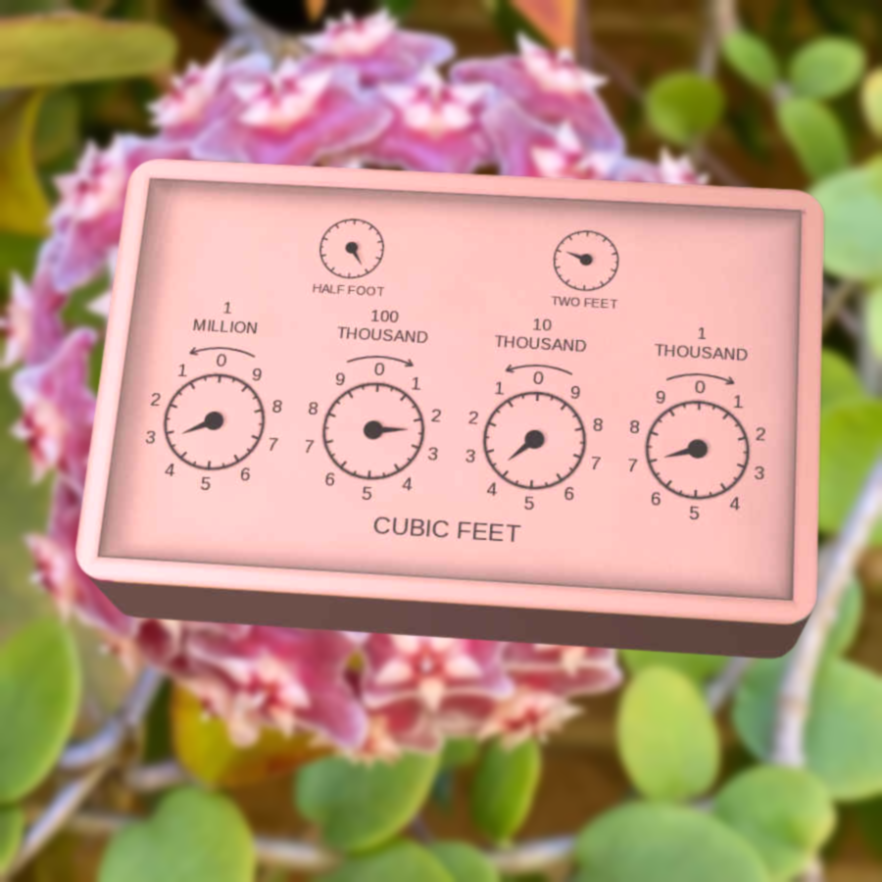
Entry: 323700 ft³
